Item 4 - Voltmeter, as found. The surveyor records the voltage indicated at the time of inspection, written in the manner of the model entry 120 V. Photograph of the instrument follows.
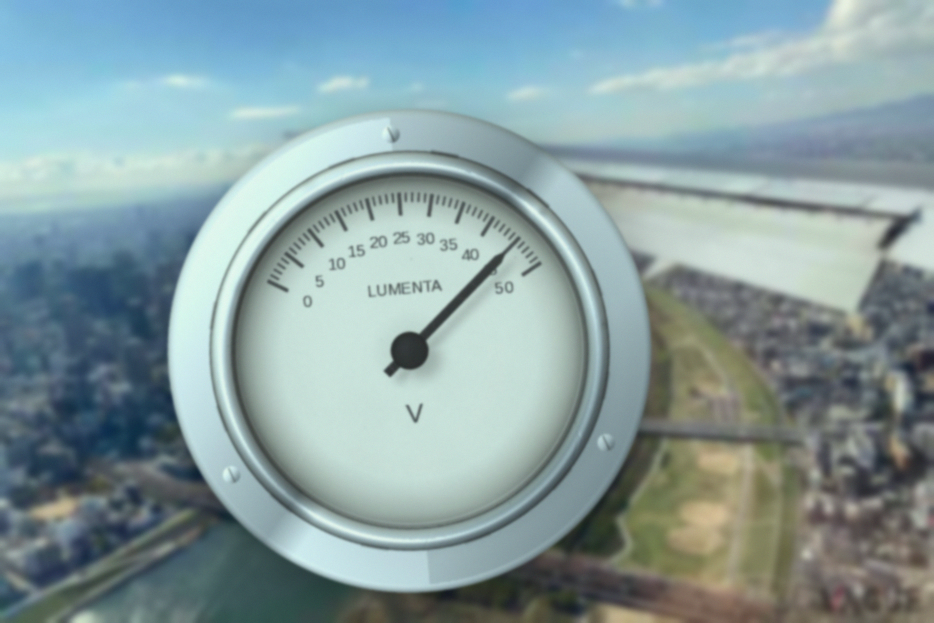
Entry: 45 V
